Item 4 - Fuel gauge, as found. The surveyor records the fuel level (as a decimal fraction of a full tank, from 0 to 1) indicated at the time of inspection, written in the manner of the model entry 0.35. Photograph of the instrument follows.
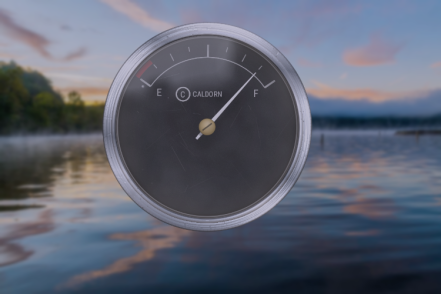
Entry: 0.875
